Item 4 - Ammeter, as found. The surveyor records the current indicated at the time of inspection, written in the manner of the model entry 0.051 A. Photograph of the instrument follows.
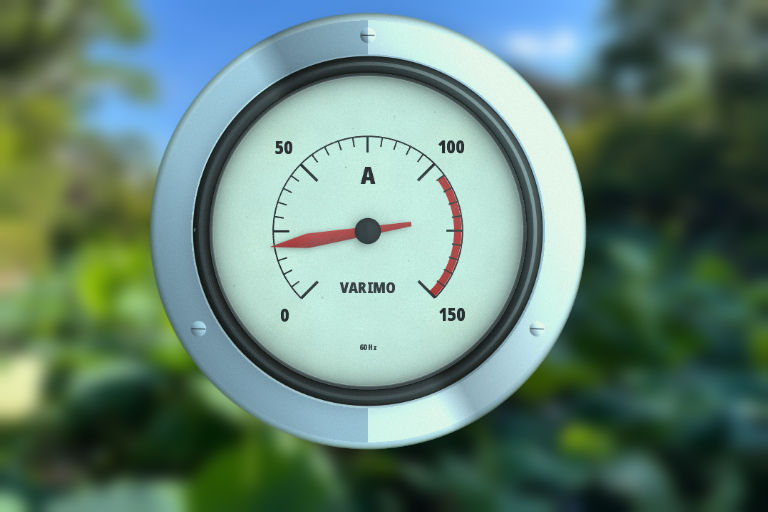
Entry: 20 A
